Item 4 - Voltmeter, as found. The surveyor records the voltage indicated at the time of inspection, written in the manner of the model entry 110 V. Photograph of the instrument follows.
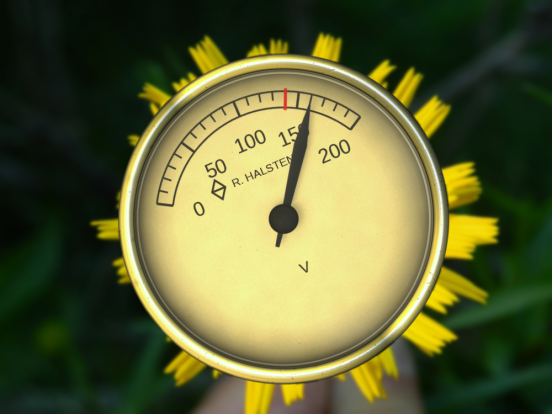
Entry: 160 V
